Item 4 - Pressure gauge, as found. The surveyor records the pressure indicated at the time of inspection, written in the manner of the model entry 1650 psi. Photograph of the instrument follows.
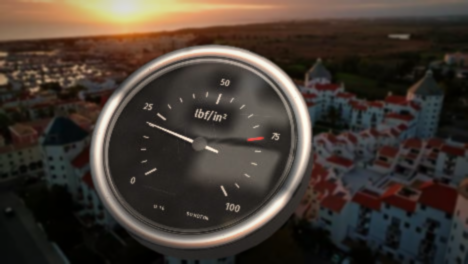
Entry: 20 psi
